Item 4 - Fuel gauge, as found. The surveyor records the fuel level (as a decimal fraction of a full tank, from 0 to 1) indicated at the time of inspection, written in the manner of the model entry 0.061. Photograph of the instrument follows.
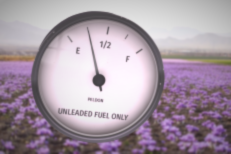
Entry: 0.25
